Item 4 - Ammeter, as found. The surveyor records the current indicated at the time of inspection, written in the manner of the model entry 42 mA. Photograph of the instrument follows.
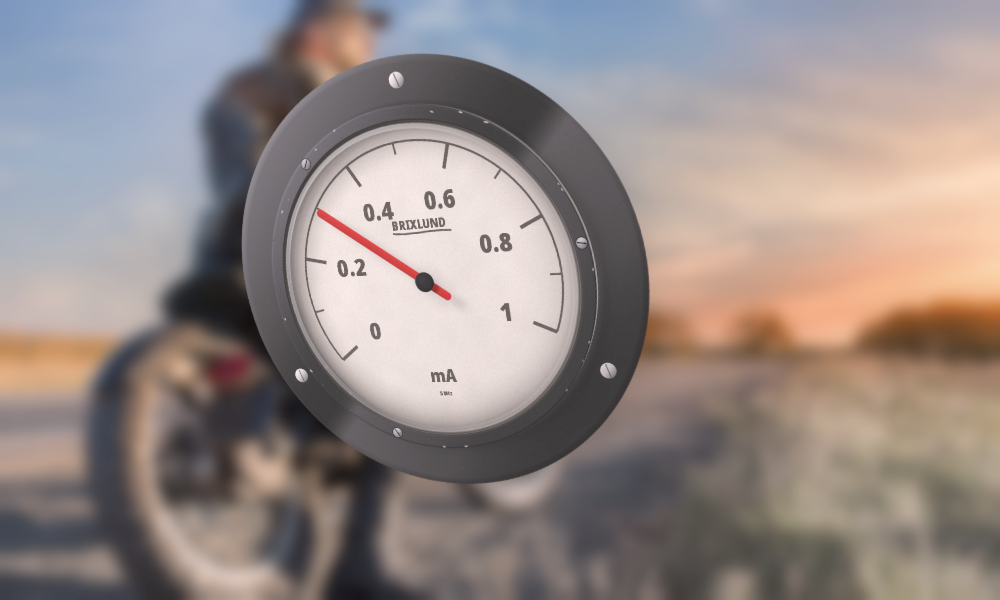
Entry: 0.3 mA
